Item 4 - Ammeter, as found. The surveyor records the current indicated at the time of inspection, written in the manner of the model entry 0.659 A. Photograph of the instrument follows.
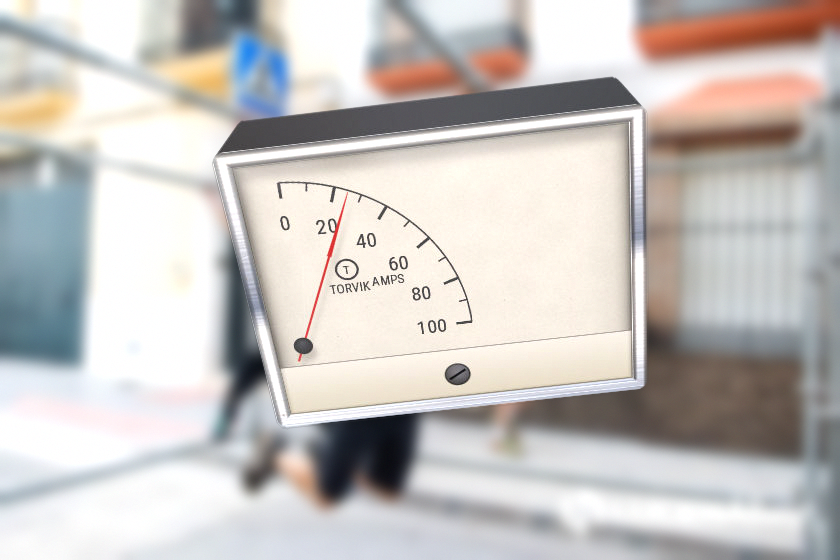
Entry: 25 A
